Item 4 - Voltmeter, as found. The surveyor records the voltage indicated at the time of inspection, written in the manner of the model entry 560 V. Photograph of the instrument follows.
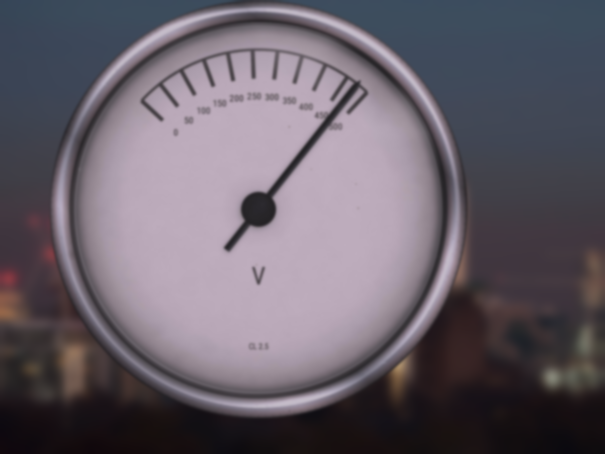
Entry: 475 V
